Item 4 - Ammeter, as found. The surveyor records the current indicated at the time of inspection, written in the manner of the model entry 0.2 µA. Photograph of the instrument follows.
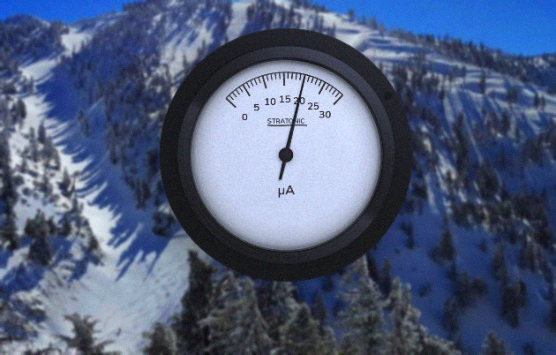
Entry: 20 µA
